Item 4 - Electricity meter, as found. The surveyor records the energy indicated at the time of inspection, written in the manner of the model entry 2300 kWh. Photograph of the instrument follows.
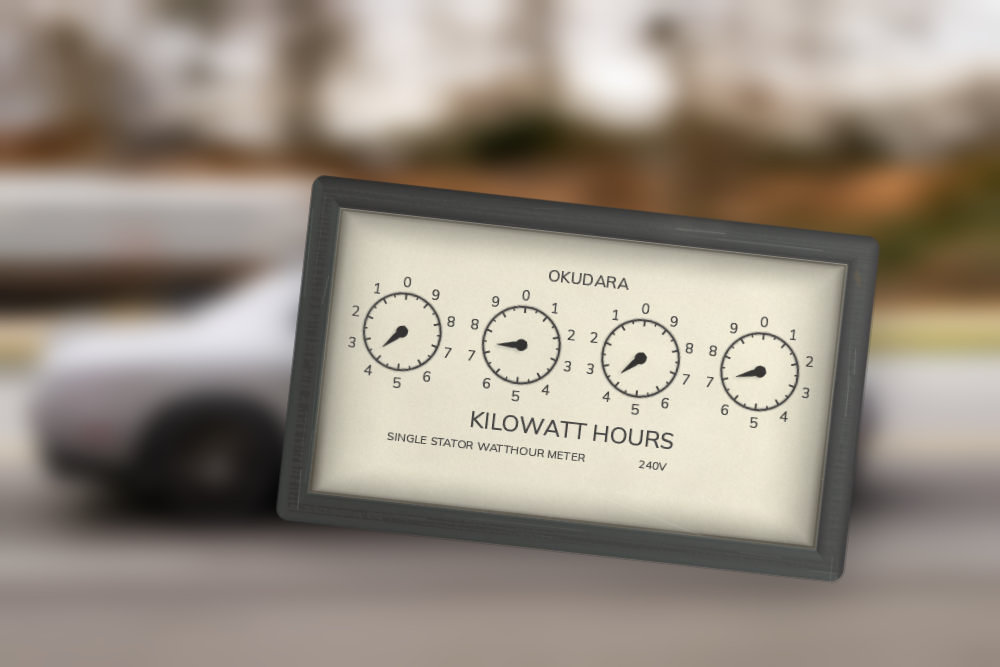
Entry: 3737 kWh
